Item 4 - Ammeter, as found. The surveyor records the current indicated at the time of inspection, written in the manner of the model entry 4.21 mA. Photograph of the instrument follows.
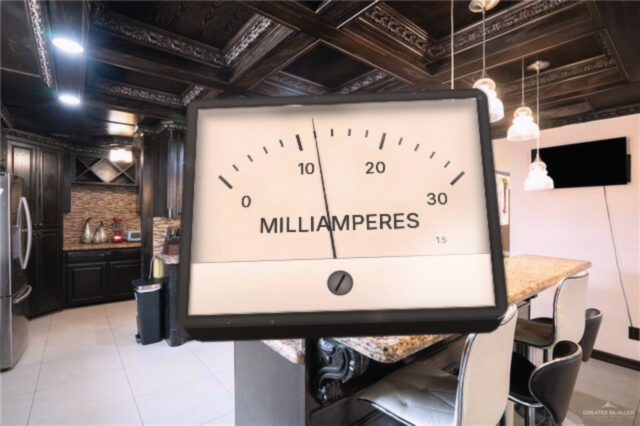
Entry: 12 mA
